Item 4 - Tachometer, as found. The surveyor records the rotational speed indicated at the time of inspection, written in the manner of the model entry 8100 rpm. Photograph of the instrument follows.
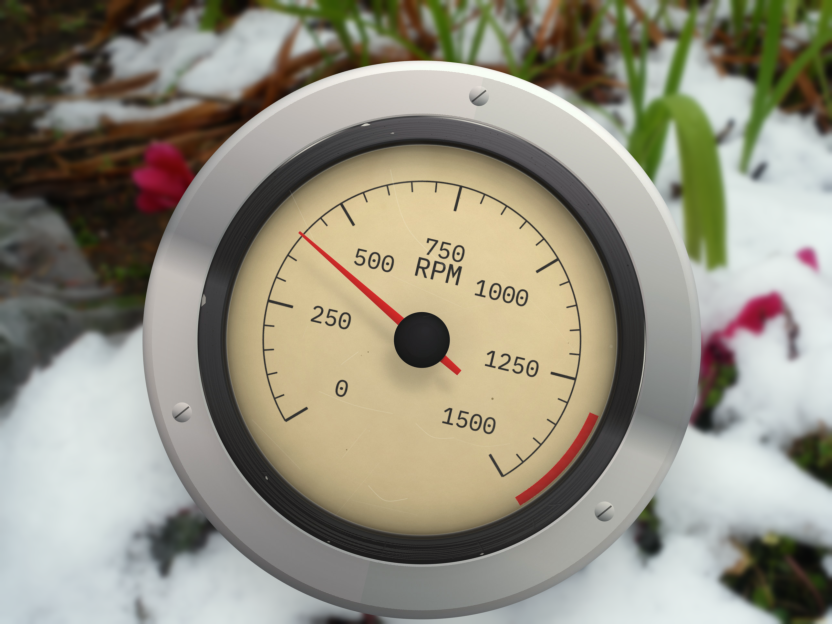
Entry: 400 rpm
